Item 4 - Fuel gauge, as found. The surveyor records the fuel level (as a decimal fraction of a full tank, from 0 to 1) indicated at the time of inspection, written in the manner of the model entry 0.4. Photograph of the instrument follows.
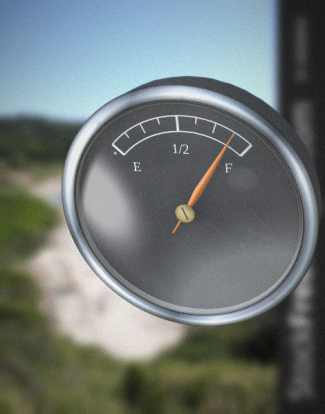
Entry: 0.875
